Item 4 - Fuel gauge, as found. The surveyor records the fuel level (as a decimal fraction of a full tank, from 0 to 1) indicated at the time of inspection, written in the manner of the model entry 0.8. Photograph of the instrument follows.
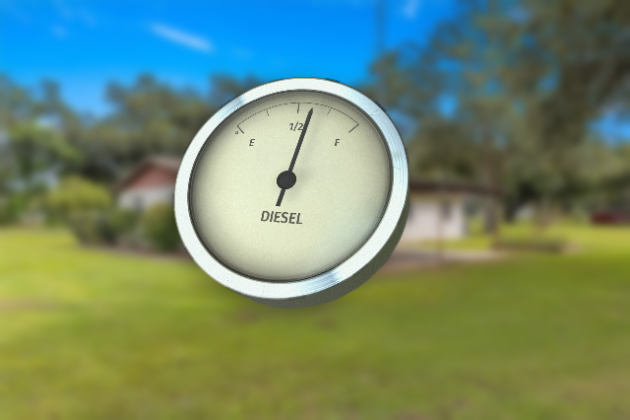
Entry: 0.625
